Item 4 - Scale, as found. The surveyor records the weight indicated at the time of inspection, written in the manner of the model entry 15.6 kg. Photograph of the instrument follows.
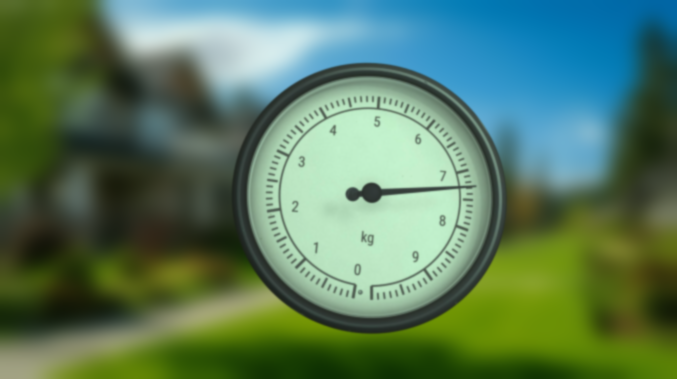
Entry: 7.3 kg
